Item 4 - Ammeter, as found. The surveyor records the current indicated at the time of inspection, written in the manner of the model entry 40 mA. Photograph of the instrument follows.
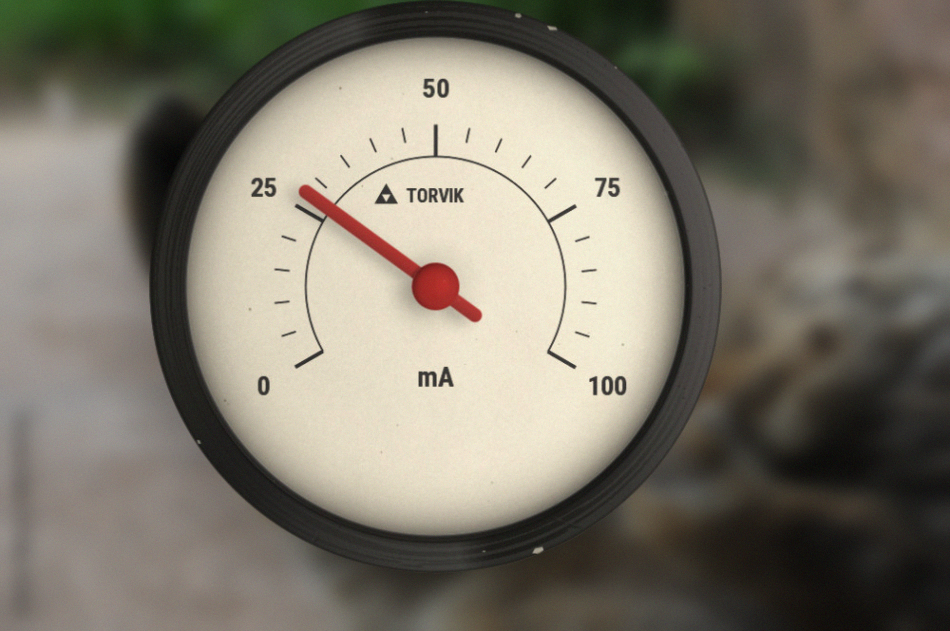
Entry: 27.5 mA
